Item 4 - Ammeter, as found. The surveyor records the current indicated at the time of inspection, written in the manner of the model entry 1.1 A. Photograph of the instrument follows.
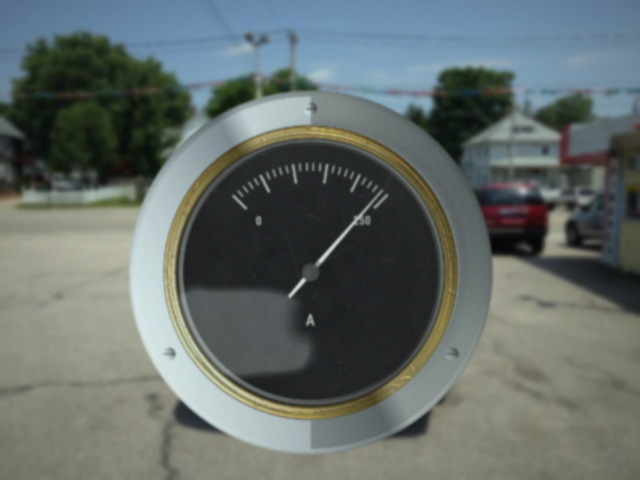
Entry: 240 A
